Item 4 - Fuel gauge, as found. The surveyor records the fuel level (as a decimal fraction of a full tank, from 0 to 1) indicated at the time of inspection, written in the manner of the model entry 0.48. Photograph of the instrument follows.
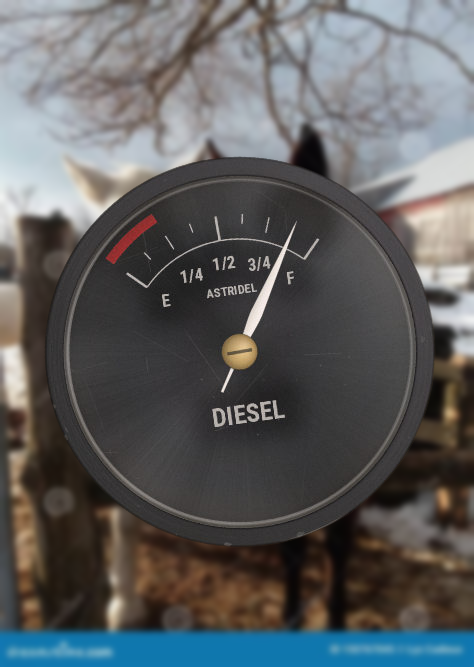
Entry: 0.875
